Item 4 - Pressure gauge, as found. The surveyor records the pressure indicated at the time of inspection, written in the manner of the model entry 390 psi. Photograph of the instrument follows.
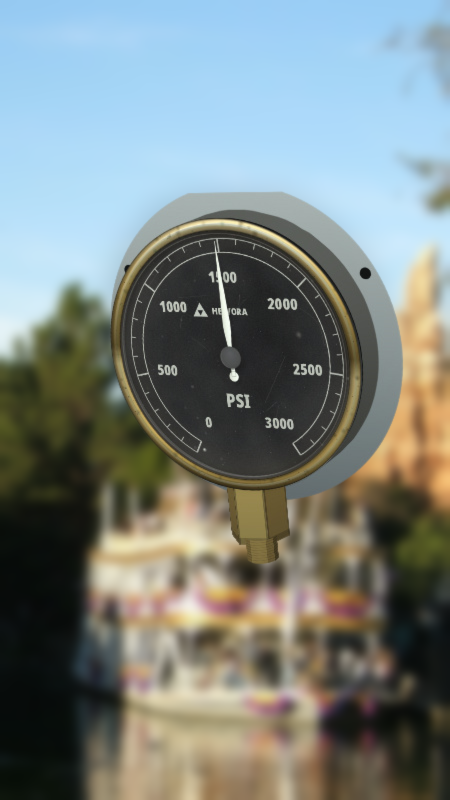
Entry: 1500 psi
